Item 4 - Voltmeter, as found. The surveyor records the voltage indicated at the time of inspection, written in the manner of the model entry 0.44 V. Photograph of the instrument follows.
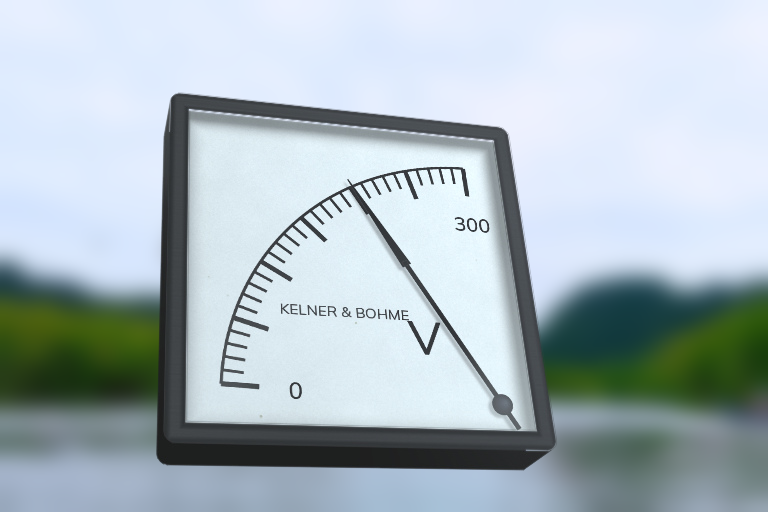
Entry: 200 V
